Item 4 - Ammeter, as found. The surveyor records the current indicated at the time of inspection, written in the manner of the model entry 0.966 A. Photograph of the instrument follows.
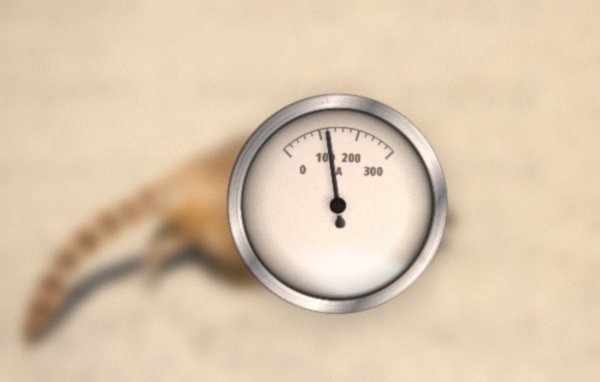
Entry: 120 A
